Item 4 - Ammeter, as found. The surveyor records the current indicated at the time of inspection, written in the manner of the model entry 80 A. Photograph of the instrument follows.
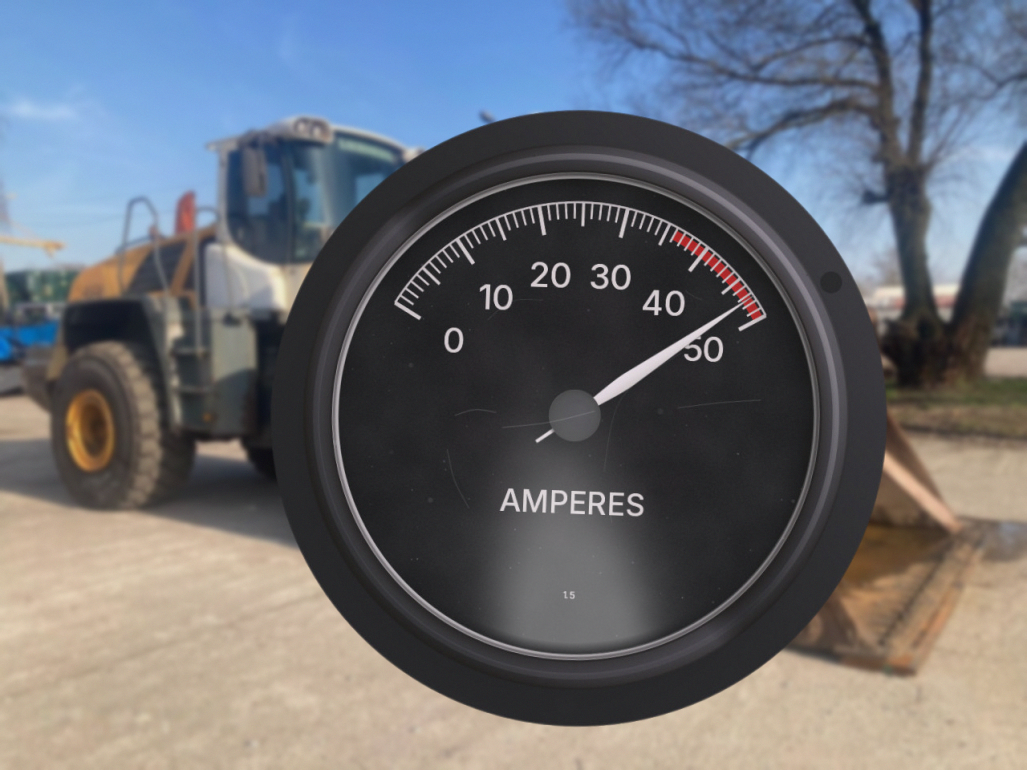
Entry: 47.5 A
